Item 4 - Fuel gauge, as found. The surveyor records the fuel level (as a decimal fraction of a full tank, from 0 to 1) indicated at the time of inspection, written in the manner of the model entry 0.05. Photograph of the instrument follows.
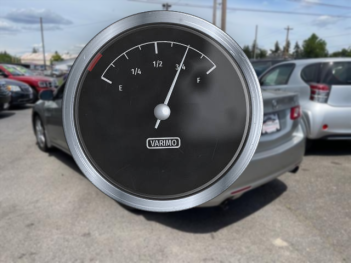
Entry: 0.75
